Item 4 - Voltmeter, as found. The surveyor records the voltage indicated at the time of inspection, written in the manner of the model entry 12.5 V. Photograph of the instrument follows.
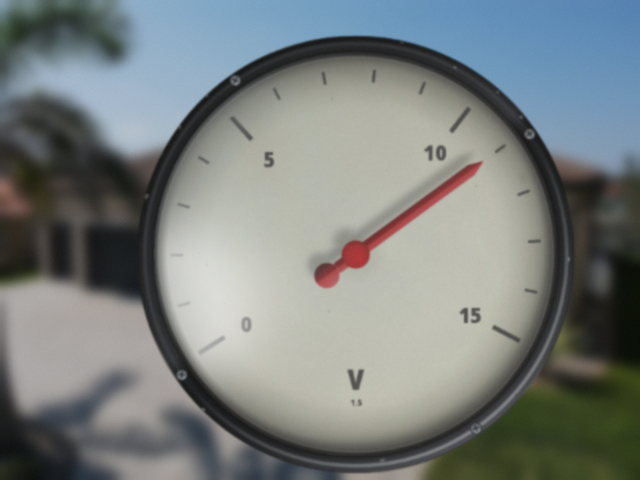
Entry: 11 V
